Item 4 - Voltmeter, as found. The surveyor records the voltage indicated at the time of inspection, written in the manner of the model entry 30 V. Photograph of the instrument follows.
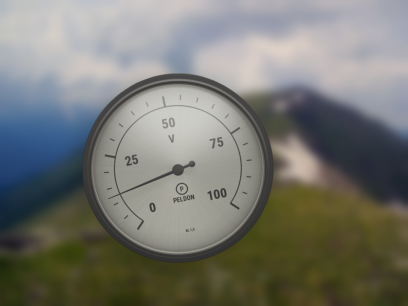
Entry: 12.5 V
